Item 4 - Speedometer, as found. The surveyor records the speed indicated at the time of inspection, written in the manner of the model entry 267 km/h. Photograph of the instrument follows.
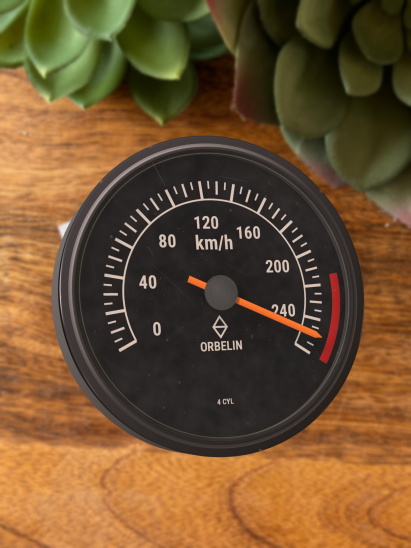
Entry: 250 km/h
